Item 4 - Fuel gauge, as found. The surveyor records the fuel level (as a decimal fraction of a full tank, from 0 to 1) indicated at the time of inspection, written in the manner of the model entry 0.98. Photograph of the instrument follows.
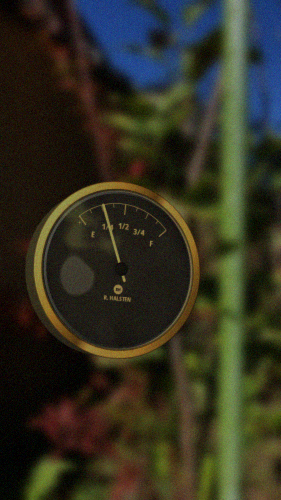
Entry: 0.25
